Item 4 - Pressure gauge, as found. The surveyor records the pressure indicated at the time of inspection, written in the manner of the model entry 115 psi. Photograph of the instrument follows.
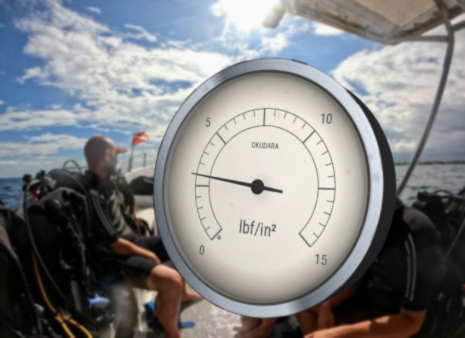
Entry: 3 psi
